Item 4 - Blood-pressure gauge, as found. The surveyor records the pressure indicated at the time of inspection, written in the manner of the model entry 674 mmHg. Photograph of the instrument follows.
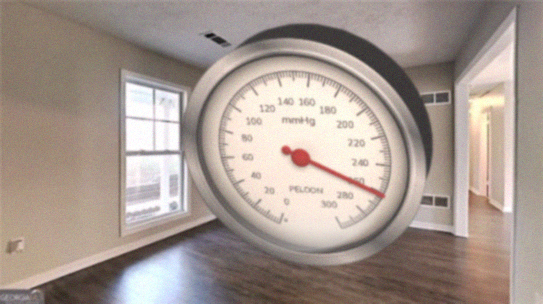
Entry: 260 mmHg
